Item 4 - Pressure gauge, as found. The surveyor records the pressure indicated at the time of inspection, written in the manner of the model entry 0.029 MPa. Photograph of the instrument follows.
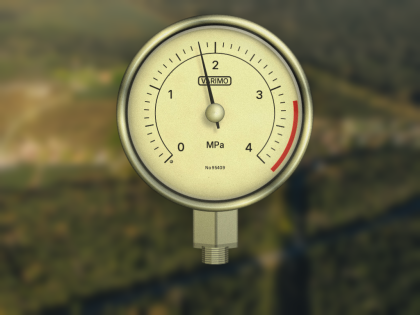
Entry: 1.8 MPa
